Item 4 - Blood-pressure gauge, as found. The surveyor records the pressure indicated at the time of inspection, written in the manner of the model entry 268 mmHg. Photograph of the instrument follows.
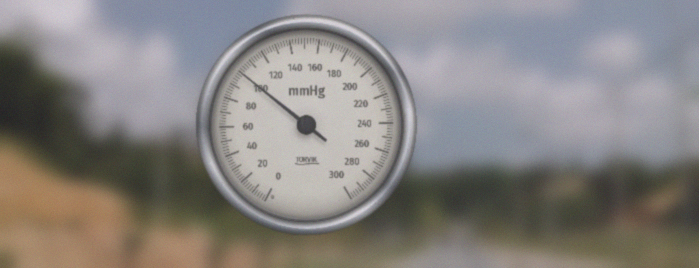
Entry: 100 mmHg
